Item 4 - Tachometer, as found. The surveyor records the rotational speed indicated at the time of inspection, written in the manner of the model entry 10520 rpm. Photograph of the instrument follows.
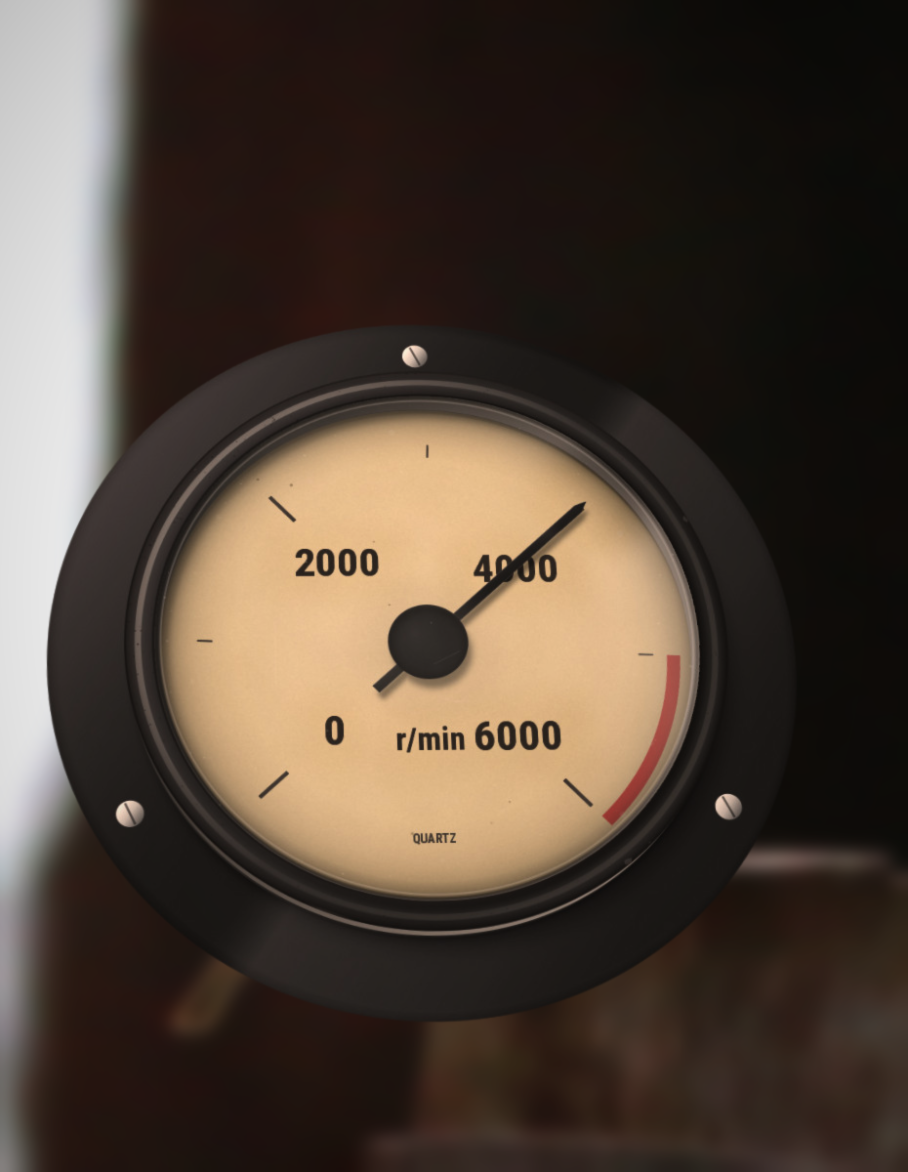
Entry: 4000 rpm
